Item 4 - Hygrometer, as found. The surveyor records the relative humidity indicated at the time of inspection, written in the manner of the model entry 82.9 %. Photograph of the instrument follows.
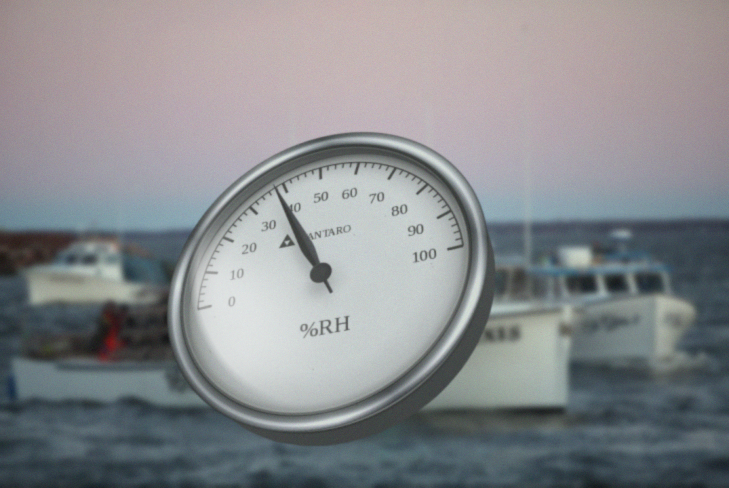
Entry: 38 %
